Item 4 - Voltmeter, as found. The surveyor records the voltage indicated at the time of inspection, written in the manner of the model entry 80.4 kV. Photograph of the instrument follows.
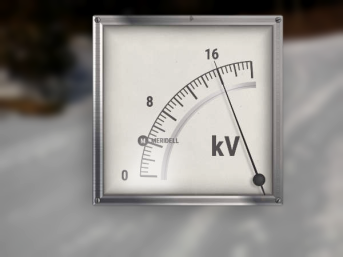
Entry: 16 kV
